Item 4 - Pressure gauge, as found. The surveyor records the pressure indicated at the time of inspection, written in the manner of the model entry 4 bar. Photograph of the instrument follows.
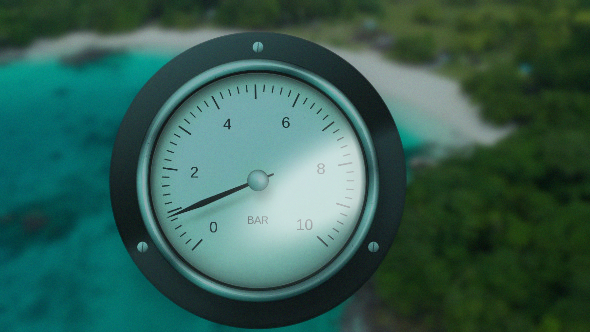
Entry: 0.9 bar
